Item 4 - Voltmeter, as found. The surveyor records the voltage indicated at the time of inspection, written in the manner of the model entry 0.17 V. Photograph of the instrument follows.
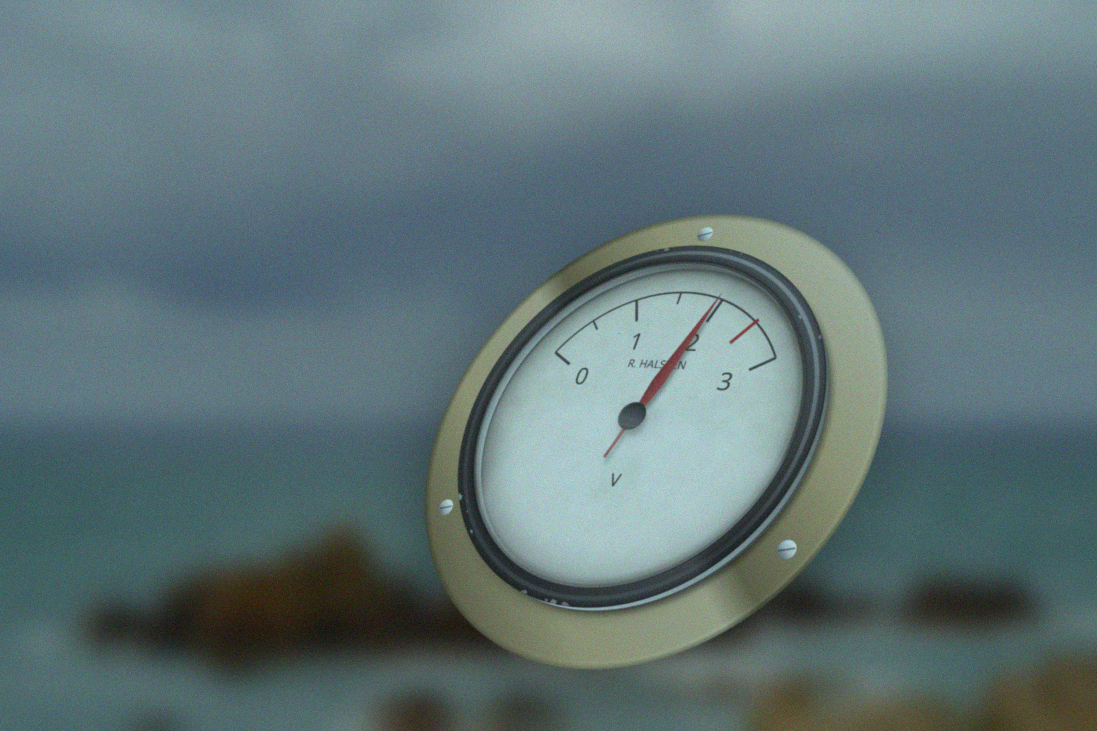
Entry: 2 V
